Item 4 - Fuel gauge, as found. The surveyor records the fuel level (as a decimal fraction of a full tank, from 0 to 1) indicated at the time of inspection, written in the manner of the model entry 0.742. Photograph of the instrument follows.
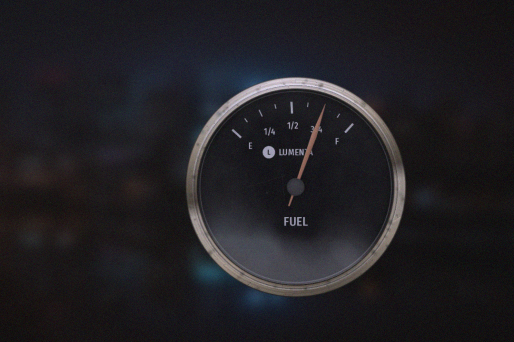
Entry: 0.75
